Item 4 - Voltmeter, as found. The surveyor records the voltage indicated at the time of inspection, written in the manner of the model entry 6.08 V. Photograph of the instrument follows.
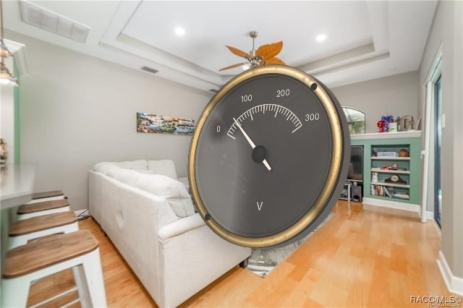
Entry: 50 V
